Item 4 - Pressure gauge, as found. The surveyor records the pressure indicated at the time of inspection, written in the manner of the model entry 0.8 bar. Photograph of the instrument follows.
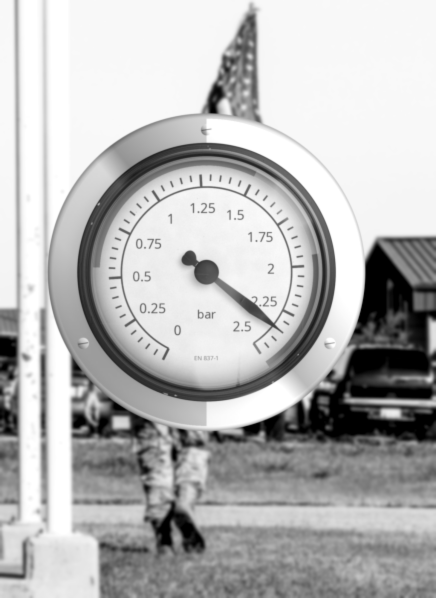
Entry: 2.35 bar
